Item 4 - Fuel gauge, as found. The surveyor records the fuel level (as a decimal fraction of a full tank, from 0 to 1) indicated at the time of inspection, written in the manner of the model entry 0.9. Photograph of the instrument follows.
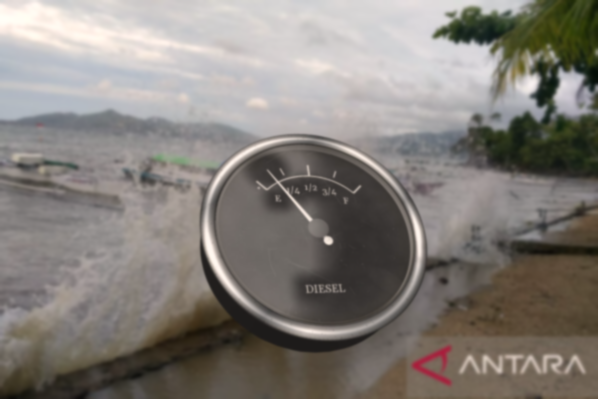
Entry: 0.125
